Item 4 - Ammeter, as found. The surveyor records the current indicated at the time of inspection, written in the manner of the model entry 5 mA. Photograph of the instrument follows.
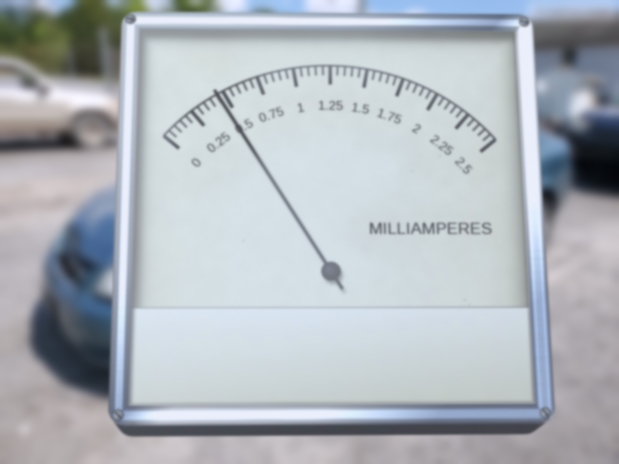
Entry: 0.45 mA
